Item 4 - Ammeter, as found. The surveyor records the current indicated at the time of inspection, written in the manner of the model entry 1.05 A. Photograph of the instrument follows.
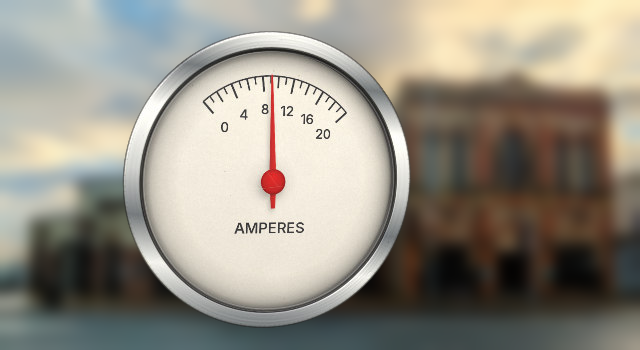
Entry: 9 A
